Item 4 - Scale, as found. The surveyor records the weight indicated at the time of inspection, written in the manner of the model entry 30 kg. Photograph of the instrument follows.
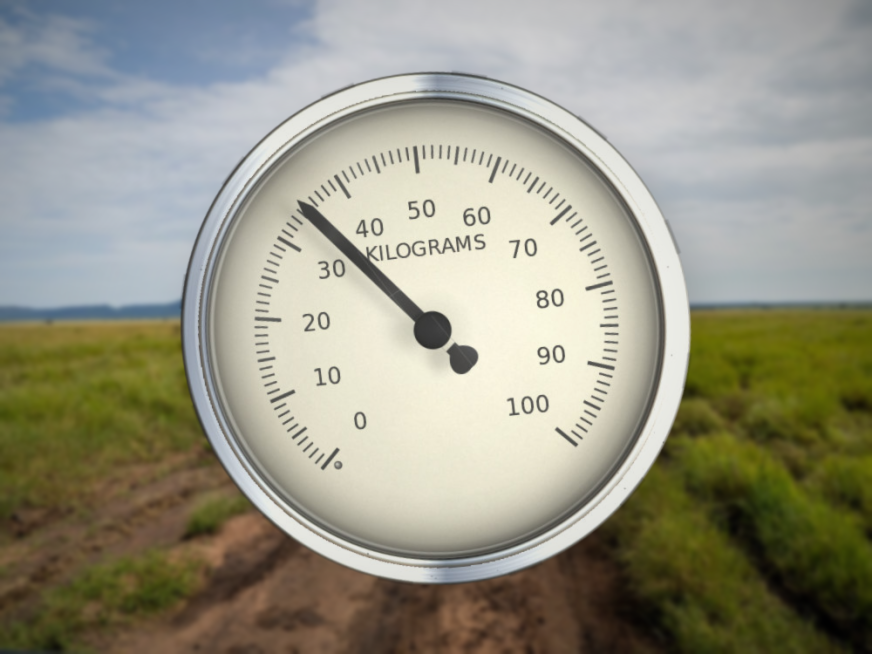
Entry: 35 kg
